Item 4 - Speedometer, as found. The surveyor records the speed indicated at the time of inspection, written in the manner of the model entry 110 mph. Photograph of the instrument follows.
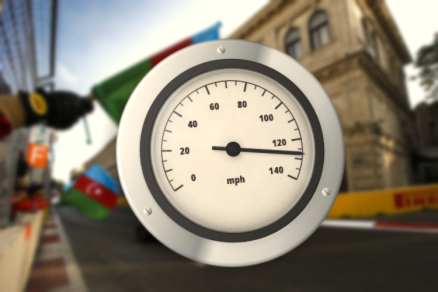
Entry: 127.5 mph
